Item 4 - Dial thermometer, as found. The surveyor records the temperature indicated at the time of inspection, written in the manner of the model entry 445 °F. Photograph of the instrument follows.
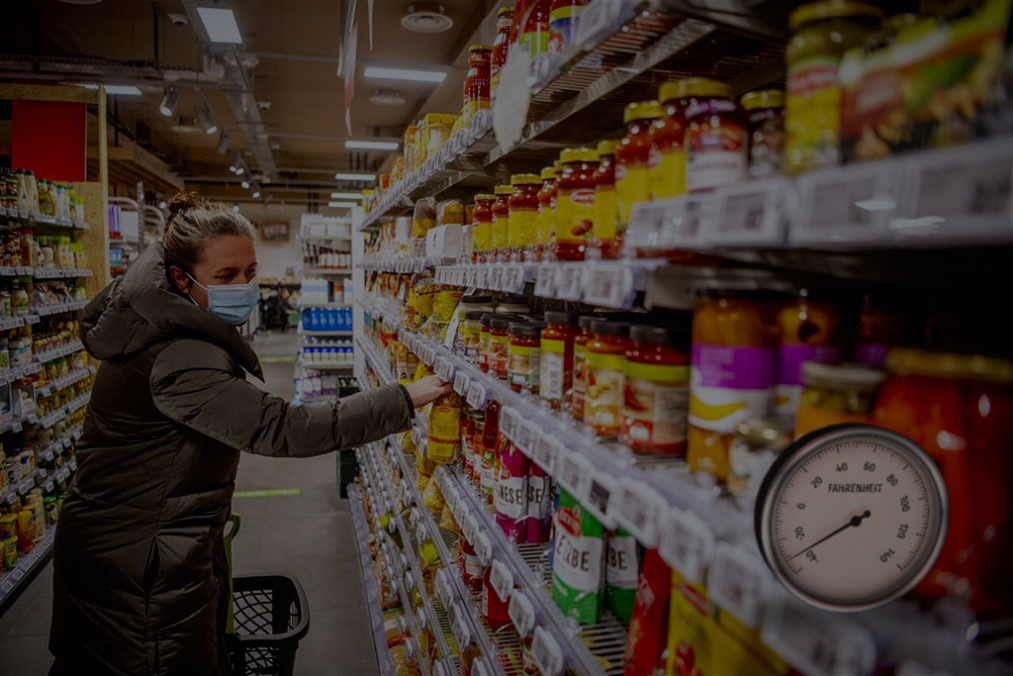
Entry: -30 °F
